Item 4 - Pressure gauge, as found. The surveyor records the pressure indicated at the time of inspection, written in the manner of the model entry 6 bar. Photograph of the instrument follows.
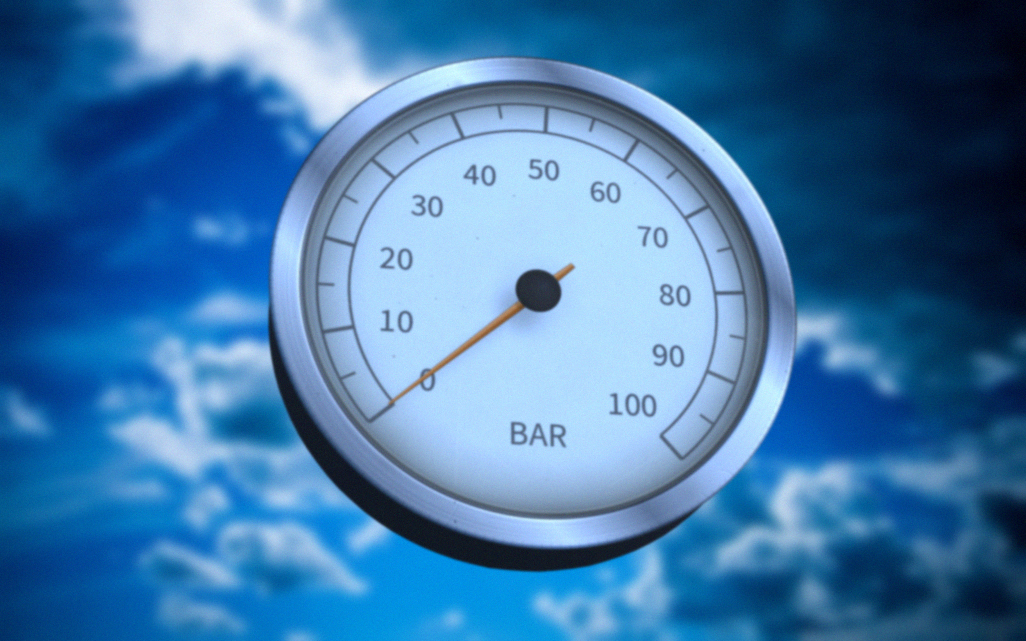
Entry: 0 bar
